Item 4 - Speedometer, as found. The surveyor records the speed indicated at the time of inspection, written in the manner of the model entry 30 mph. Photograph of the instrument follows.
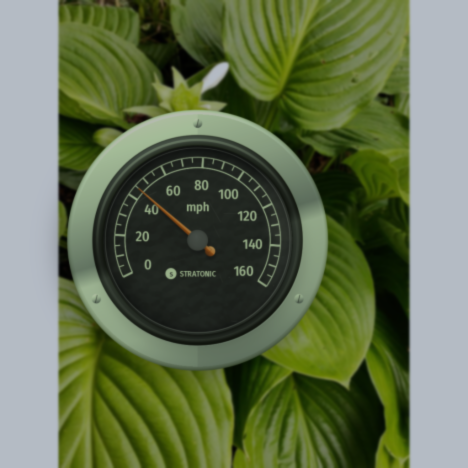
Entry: 45 mph
